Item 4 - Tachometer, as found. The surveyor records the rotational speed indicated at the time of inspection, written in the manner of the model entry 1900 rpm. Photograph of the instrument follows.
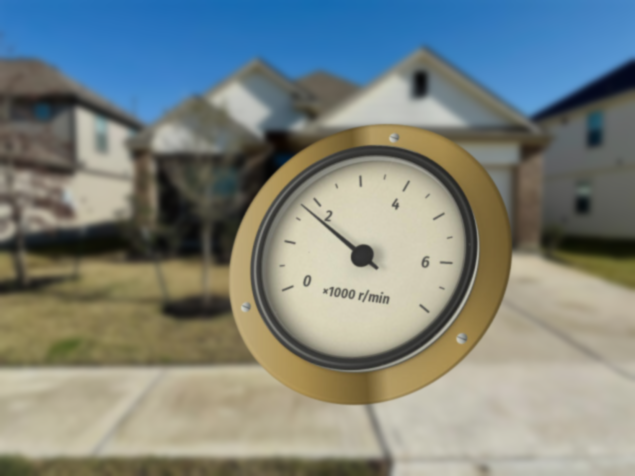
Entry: 1750 rpm
